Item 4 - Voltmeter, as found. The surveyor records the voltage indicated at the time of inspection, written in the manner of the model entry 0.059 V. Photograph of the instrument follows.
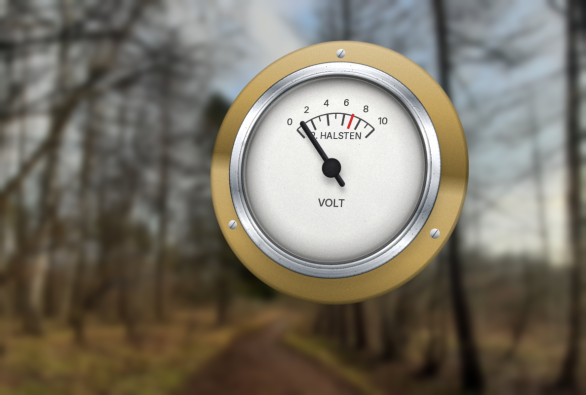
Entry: 1 V
